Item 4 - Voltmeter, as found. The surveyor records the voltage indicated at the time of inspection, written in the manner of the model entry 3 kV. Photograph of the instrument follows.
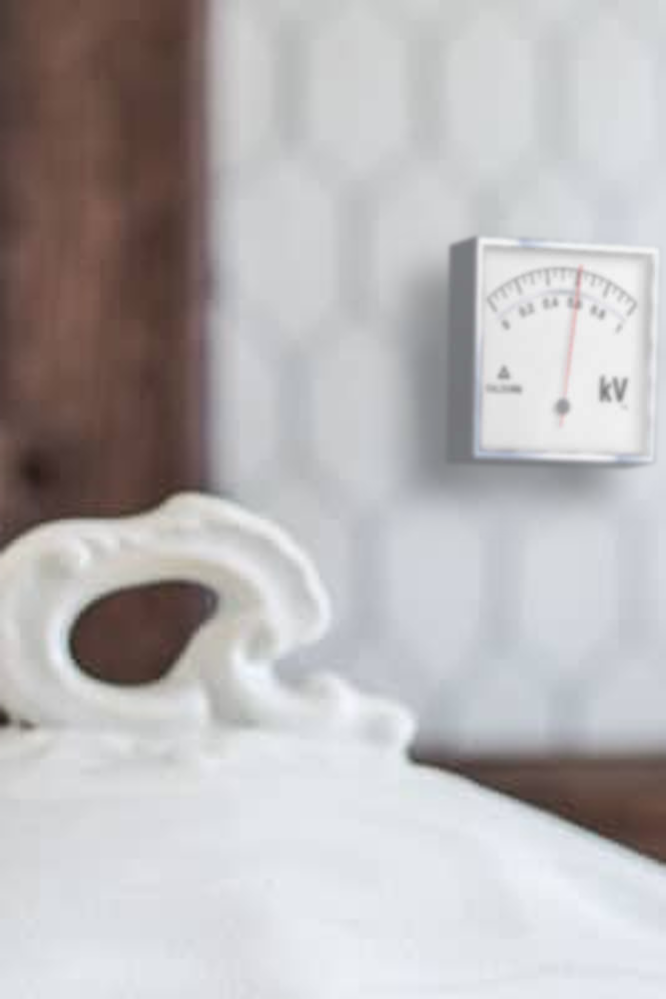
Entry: 0.6 kV
